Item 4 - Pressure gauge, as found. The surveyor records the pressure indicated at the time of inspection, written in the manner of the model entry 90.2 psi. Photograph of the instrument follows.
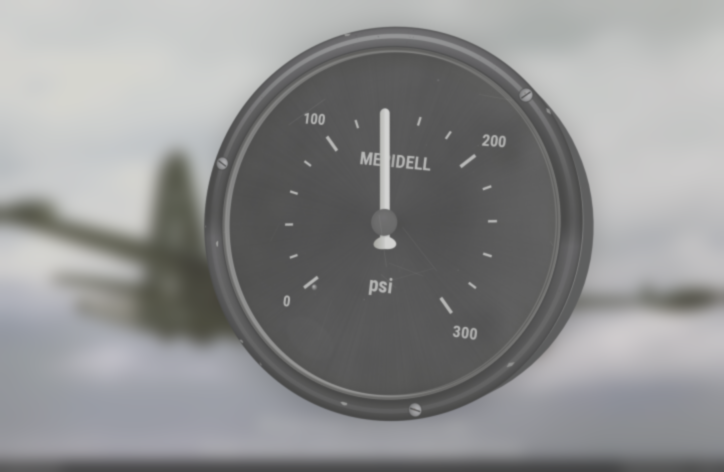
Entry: 140 psi
